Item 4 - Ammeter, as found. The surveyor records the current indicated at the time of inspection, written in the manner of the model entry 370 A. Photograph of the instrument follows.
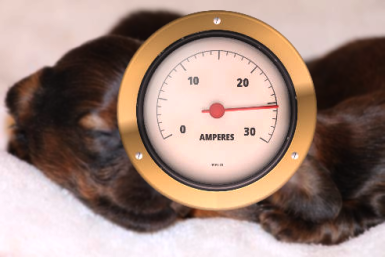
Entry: 25.5 A
